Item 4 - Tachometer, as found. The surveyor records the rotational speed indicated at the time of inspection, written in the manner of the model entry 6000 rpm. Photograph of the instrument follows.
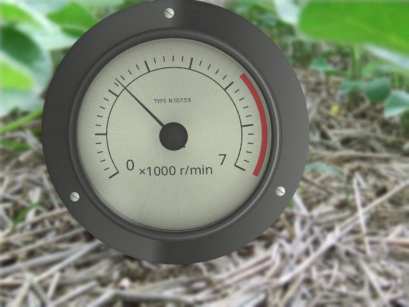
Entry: 2300 rpm
